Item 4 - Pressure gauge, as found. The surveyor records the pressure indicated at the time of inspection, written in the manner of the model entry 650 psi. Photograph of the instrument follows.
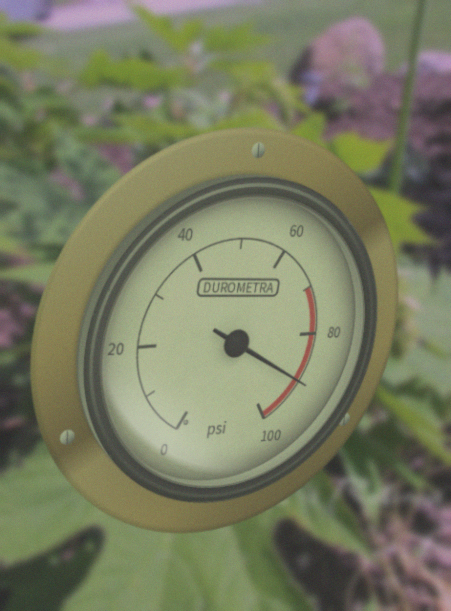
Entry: 90 psi
